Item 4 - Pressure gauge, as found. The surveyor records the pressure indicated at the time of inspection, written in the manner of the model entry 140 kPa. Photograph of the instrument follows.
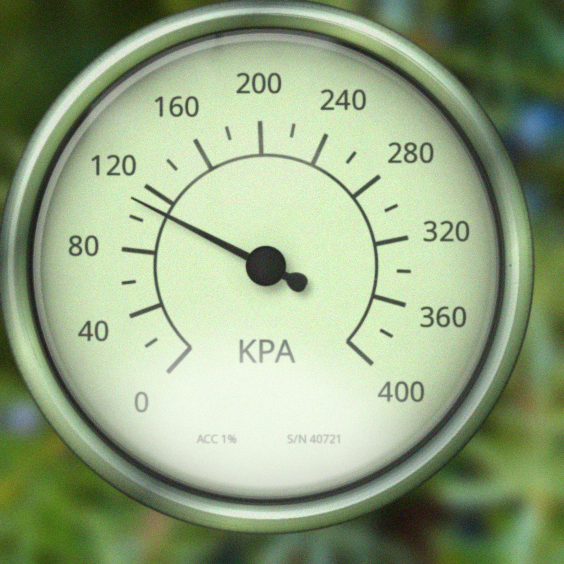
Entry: 110 kPa
